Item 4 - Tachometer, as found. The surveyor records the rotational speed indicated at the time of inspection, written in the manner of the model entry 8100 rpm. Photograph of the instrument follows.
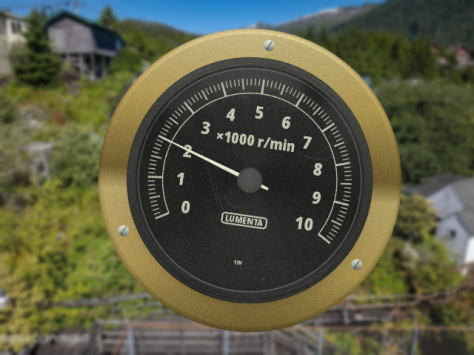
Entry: 2000 rpm
